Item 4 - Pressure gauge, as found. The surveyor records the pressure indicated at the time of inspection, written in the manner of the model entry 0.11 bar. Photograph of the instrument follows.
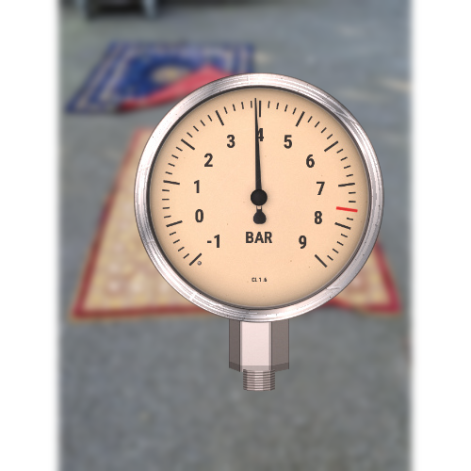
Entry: 3.9 bar
